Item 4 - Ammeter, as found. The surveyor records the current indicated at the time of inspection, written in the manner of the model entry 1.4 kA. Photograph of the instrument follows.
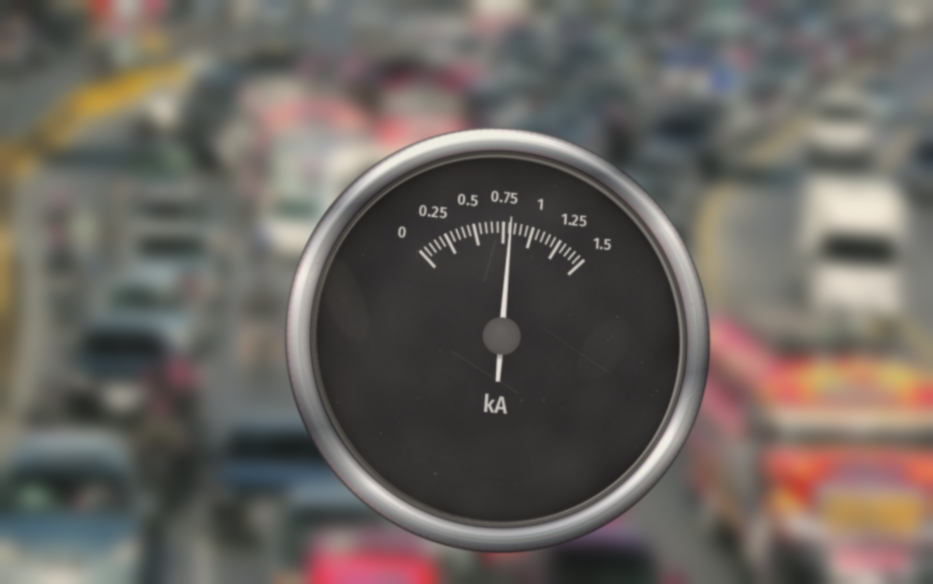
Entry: 0.8 kA
